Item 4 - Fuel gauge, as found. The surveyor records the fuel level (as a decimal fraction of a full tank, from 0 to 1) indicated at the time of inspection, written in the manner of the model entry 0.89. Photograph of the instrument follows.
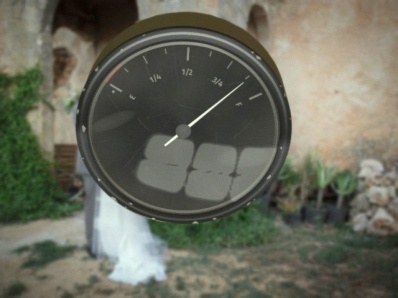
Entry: 0.875
